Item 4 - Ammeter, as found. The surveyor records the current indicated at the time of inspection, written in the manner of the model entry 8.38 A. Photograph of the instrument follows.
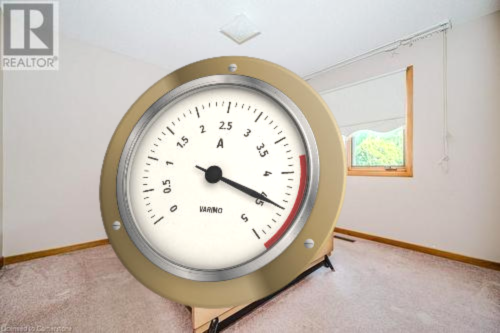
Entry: 4.5 A
